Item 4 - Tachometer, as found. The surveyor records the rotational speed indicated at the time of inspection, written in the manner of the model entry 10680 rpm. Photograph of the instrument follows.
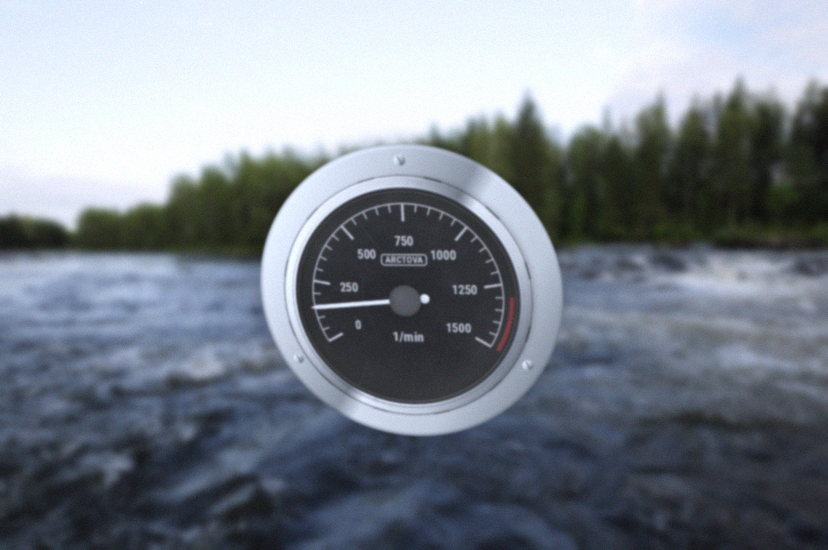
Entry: 150 rpm
